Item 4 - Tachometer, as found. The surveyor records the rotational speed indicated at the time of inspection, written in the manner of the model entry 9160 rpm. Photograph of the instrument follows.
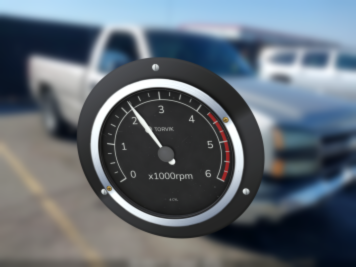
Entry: 2250 rpm
